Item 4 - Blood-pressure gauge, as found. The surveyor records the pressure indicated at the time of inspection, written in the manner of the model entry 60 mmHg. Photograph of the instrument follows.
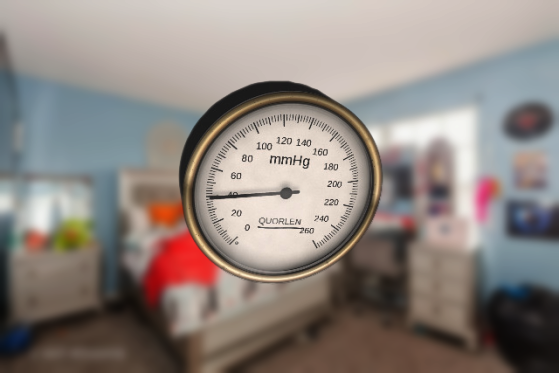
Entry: 40 mmHg
